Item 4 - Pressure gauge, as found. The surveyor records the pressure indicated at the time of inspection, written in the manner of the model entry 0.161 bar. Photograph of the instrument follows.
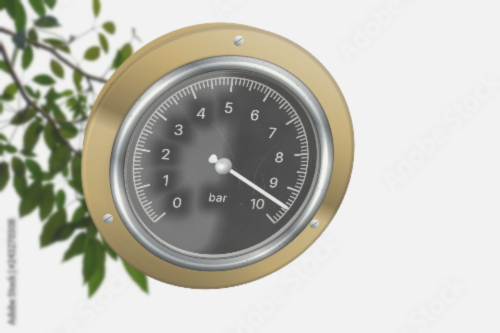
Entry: 9.5 bar
